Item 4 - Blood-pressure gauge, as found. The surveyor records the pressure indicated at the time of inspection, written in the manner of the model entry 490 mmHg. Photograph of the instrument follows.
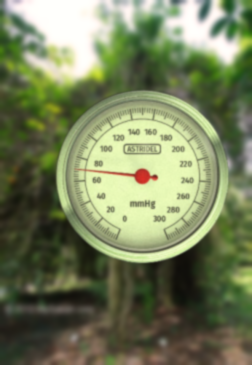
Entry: 70 mmHg
